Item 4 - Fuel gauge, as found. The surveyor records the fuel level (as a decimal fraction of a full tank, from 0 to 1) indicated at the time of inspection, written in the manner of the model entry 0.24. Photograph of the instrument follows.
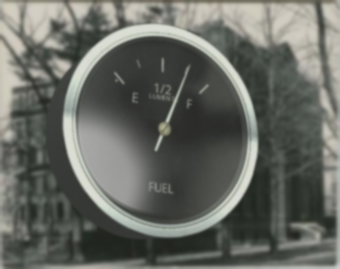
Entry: 0.75
